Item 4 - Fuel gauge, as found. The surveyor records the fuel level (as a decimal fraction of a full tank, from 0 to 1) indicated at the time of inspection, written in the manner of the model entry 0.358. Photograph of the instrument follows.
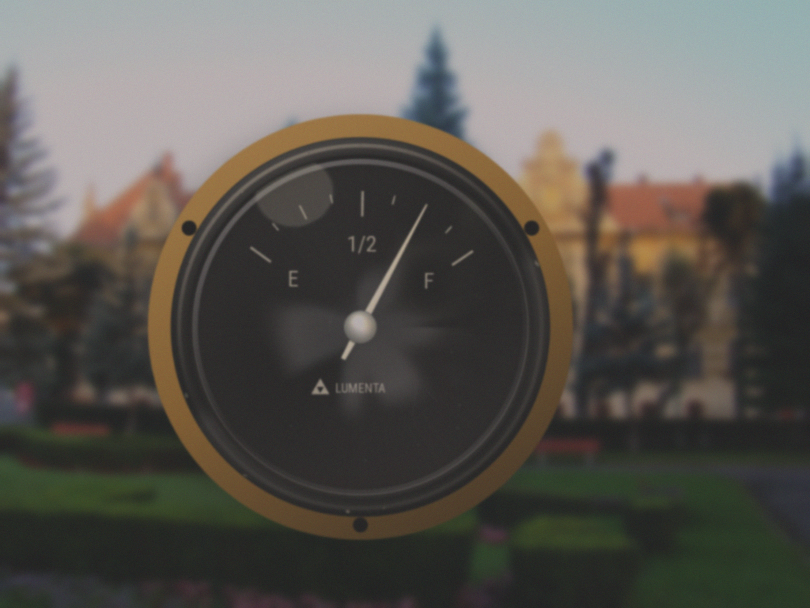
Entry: 0.75
